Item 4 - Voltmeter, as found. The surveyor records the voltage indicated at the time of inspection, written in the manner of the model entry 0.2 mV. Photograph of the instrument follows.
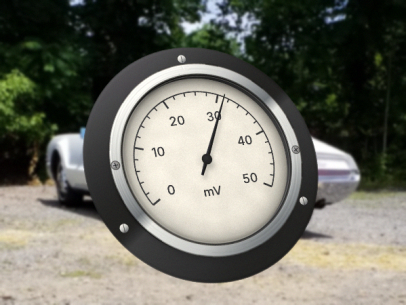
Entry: 31 mV
